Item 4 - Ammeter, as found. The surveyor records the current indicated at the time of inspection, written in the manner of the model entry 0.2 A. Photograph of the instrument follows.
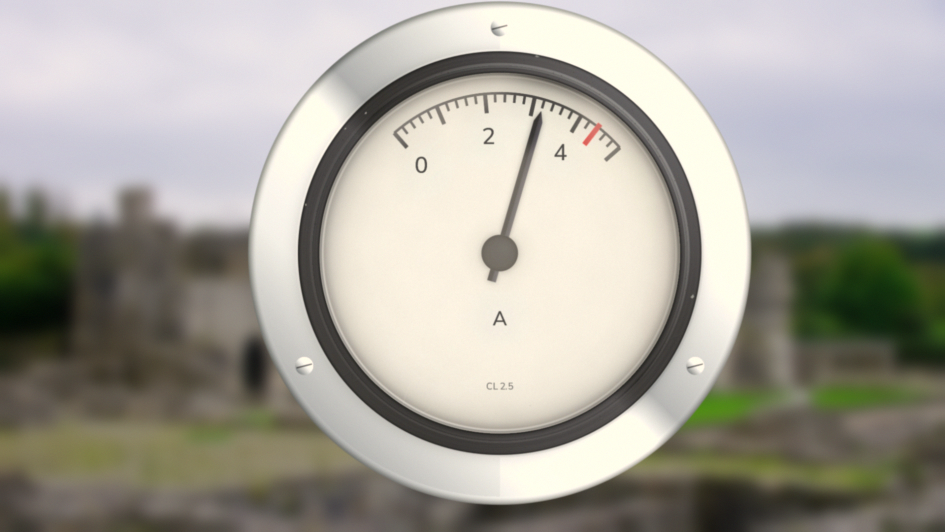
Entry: 3.2 A
